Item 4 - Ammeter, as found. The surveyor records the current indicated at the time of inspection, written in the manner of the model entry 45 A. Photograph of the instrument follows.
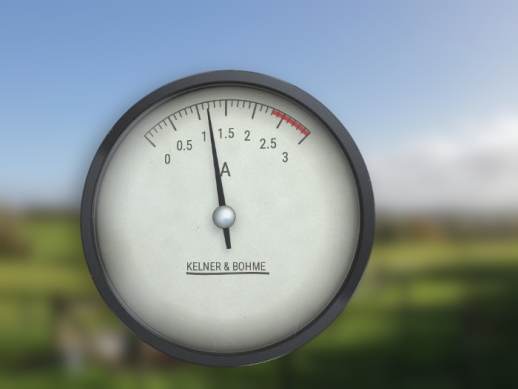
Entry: 1.2 A
